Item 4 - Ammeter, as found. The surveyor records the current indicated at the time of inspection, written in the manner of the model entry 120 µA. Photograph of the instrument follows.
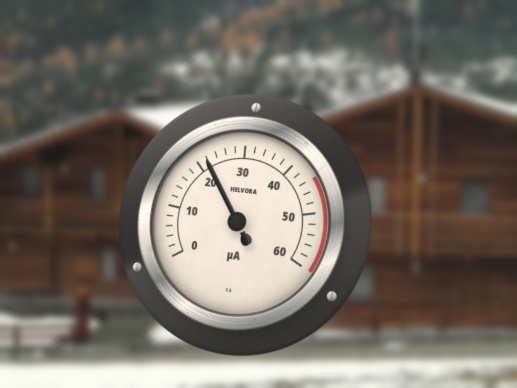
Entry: 22 µA
